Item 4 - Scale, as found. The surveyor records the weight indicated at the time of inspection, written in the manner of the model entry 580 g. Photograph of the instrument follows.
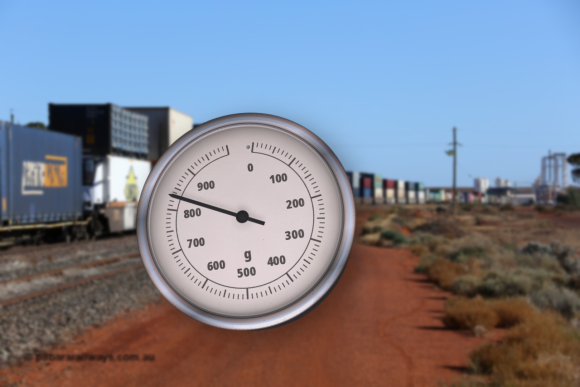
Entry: 830 g
